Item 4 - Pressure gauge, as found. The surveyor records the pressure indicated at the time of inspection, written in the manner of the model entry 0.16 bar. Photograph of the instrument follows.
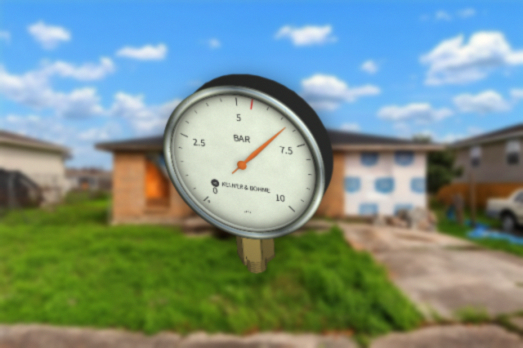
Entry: 6.75 bar
